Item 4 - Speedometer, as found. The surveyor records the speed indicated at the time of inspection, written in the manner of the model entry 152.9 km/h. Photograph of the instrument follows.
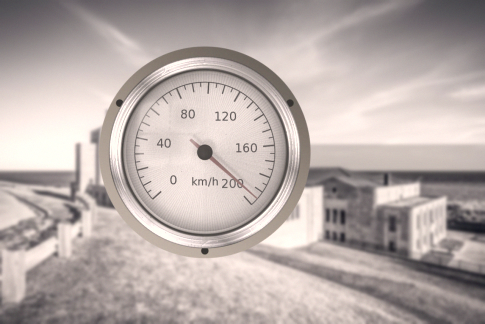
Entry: 195 km/h
